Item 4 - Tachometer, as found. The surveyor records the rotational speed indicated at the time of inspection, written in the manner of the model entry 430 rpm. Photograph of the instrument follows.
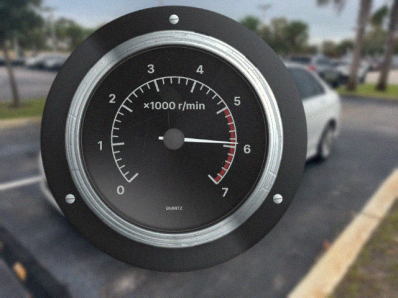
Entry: 5900 rpm
